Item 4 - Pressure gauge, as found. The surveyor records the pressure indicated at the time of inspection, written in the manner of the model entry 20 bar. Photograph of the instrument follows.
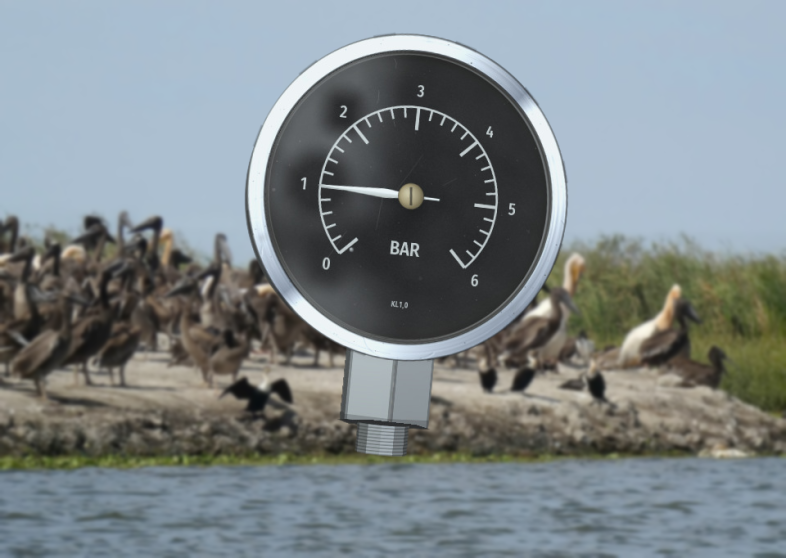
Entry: 1 bar
